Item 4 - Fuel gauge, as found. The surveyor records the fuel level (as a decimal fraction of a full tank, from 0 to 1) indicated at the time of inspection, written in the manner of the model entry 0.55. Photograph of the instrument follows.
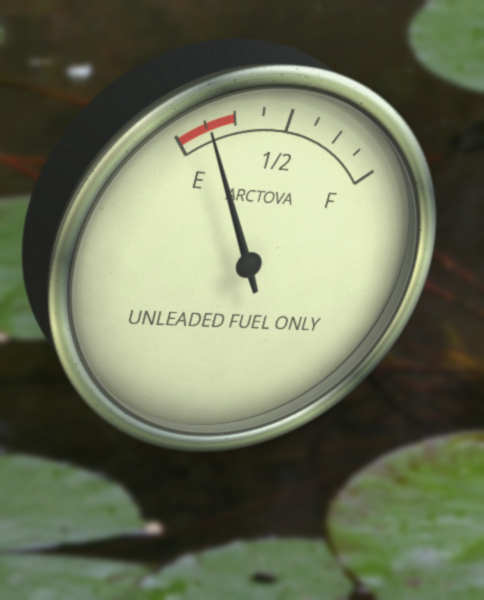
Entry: 0.125
